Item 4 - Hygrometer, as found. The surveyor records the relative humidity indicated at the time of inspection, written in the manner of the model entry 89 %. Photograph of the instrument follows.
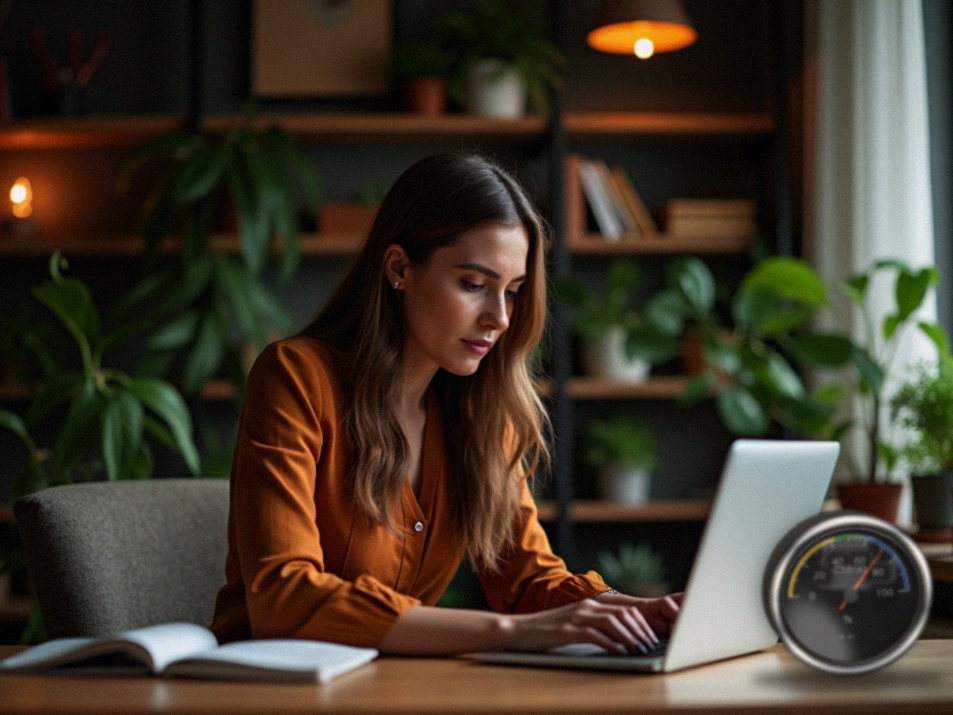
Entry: 70 %
